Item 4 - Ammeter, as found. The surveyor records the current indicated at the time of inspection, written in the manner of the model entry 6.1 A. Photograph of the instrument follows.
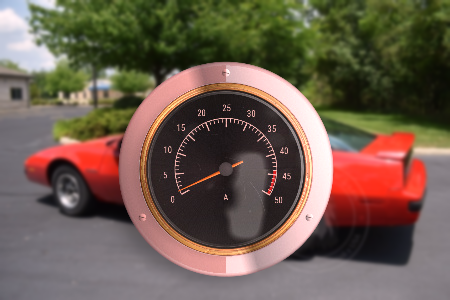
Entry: 1 A
